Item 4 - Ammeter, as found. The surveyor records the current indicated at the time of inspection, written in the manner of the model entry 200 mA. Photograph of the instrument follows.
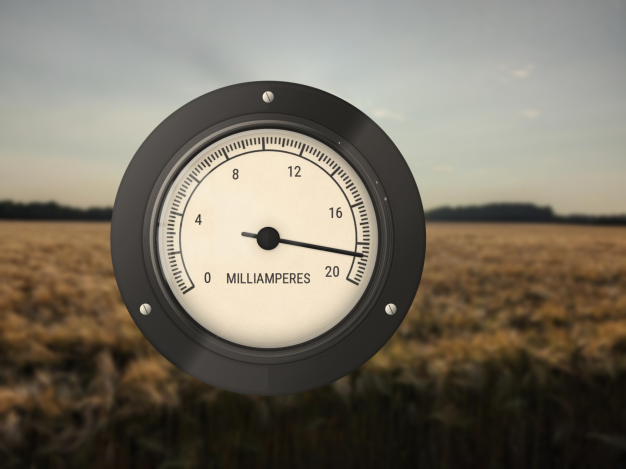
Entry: 18.6 mA
